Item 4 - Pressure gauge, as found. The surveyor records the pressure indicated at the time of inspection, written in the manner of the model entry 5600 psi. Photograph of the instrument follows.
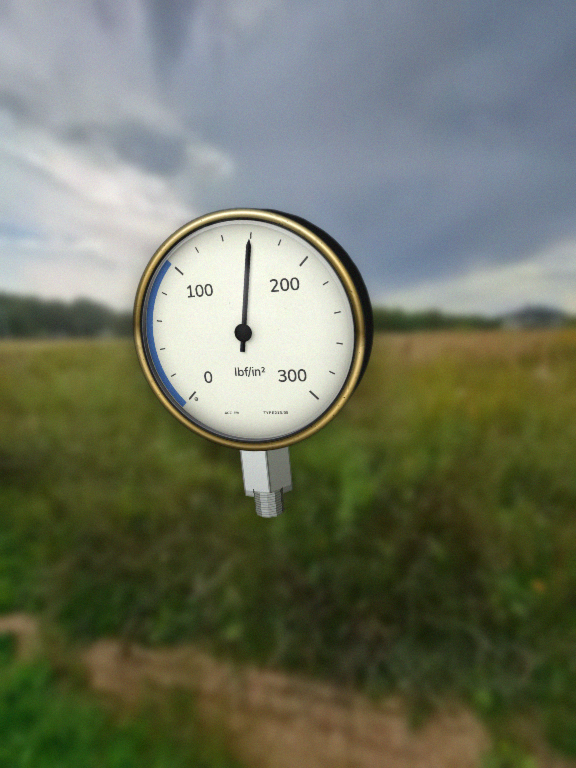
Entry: 160 psi
